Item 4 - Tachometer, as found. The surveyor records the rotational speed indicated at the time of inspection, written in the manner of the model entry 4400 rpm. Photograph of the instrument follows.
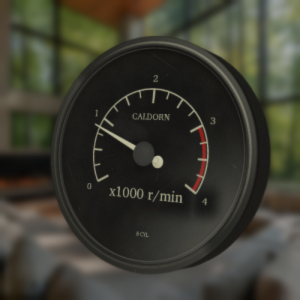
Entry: 875 rpm
